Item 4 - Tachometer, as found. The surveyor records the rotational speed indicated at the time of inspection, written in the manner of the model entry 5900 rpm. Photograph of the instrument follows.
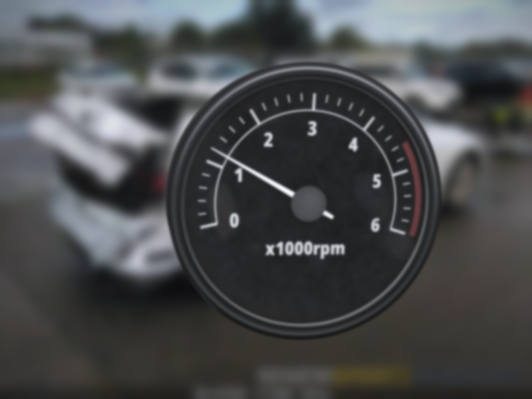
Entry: 1200 rpm
